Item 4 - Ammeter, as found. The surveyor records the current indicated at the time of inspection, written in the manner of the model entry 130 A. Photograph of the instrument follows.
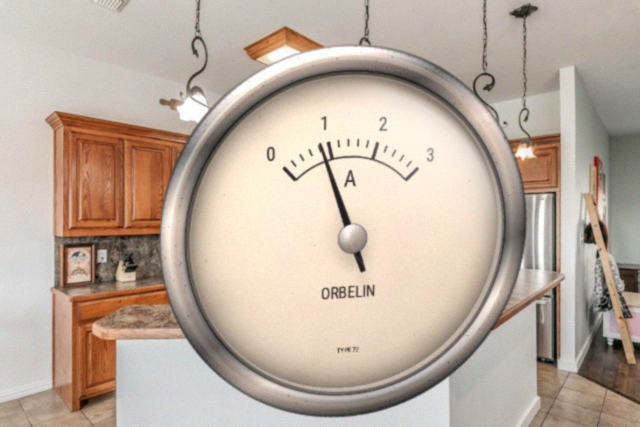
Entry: 0.8 A
